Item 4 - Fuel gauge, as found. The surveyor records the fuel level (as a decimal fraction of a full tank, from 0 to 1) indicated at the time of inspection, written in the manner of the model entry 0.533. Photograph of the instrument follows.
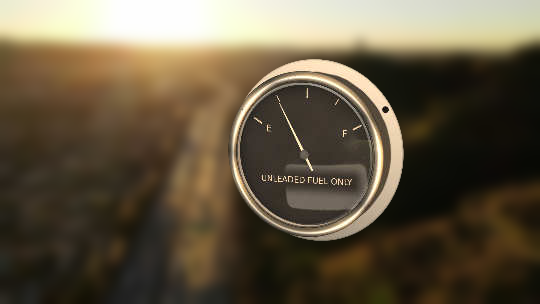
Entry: 0.25
